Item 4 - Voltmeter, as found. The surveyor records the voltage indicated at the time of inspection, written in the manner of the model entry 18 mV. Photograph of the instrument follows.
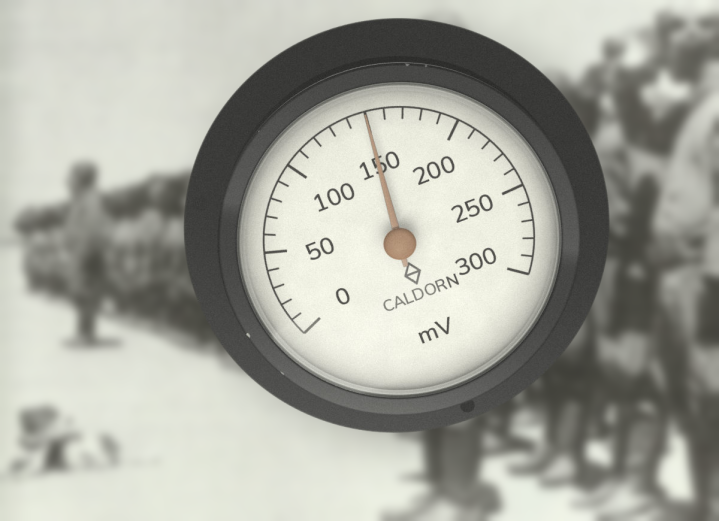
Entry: 150 mV
